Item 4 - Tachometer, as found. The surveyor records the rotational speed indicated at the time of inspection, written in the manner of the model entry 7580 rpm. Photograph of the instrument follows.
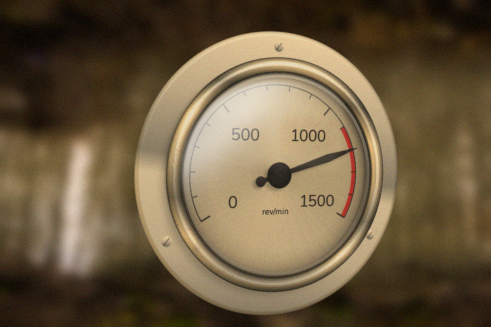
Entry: 1200 rpm
